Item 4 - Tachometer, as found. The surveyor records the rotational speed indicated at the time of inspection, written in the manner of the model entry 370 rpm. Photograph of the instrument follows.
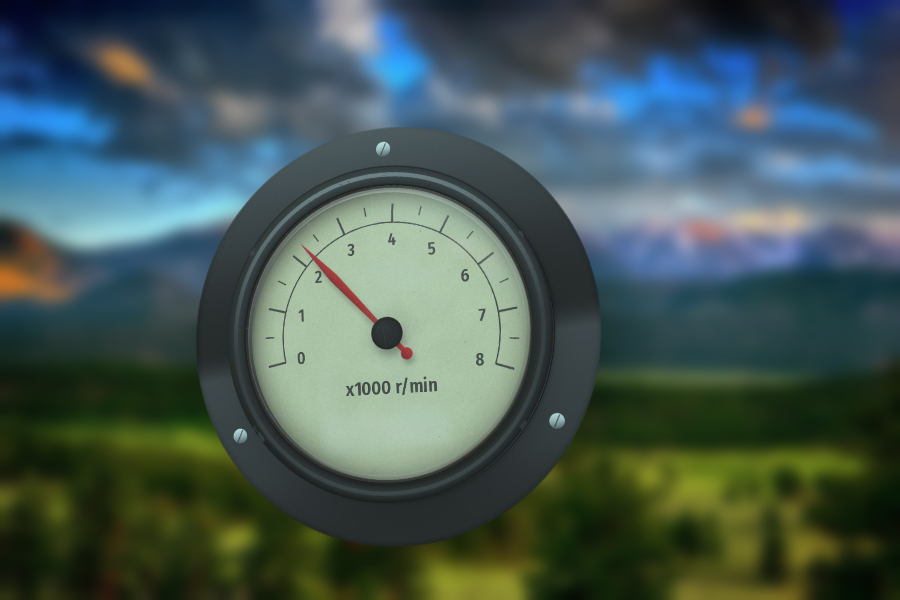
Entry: 2250 rpm
